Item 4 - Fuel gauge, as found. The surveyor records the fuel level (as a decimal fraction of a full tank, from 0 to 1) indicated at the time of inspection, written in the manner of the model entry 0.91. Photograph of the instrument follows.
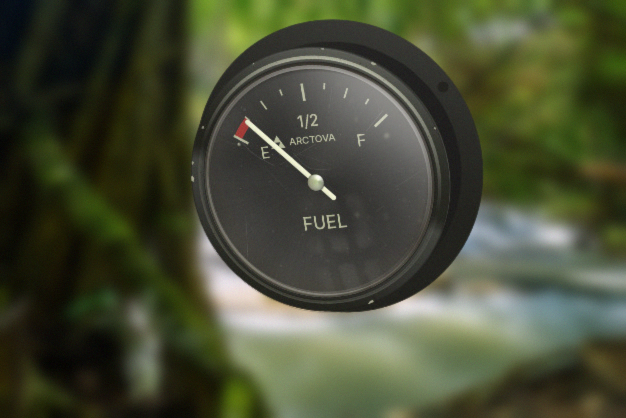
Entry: 0.125
